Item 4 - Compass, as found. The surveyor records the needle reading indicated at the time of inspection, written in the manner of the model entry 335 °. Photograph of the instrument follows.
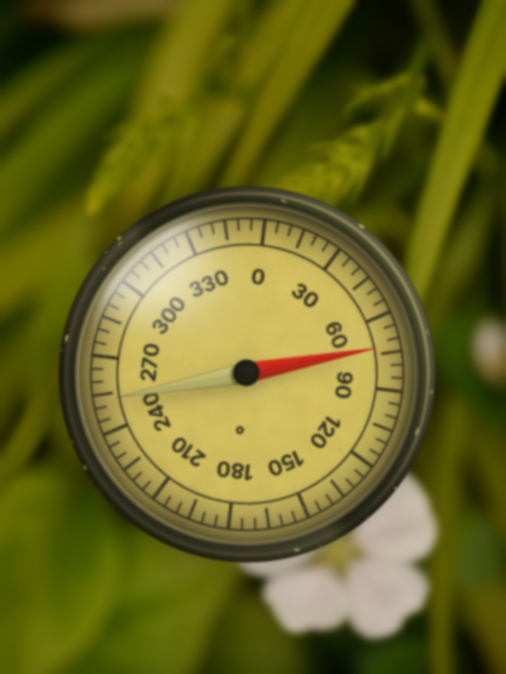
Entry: 72.5 °
